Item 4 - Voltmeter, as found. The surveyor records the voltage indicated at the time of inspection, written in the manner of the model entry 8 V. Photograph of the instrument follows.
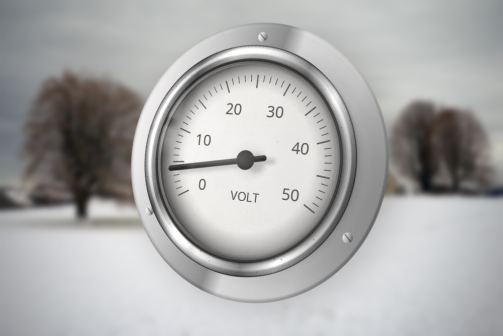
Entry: 4 V
